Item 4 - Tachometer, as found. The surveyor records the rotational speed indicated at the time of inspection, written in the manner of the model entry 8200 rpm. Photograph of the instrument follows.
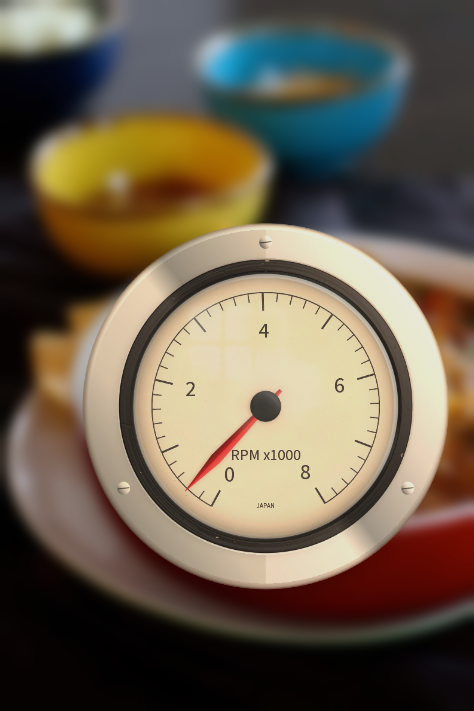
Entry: 400 rpm
